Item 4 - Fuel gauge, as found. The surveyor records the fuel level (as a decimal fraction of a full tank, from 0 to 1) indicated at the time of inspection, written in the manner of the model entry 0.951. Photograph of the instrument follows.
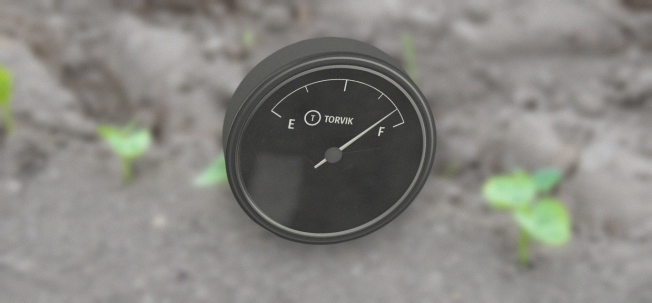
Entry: 0.875
